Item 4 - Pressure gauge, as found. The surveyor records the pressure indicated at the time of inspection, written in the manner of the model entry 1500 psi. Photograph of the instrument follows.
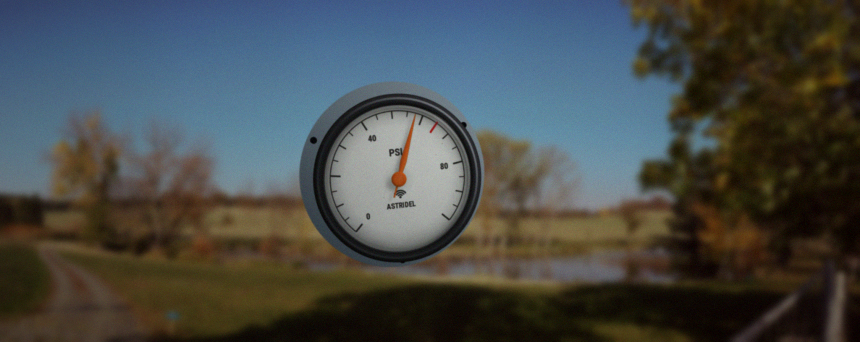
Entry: 57.5 psi
